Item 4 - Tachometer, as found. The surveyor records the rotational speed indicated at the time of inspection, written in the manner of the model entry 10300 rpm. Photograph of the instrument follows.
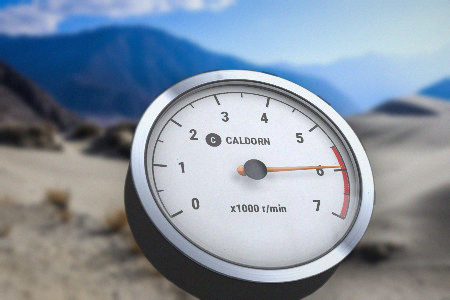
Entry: 6000 rpm
